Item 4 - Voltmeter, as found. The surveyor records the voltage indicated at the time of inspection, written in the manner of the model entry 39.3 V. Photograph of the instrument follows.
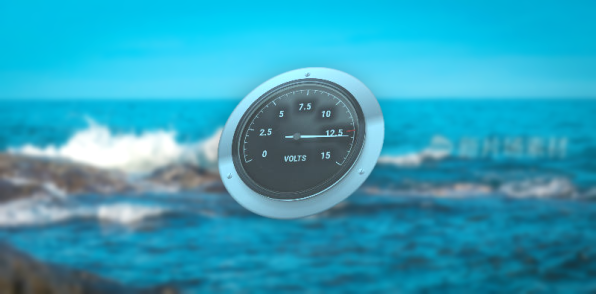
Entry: 13 V
